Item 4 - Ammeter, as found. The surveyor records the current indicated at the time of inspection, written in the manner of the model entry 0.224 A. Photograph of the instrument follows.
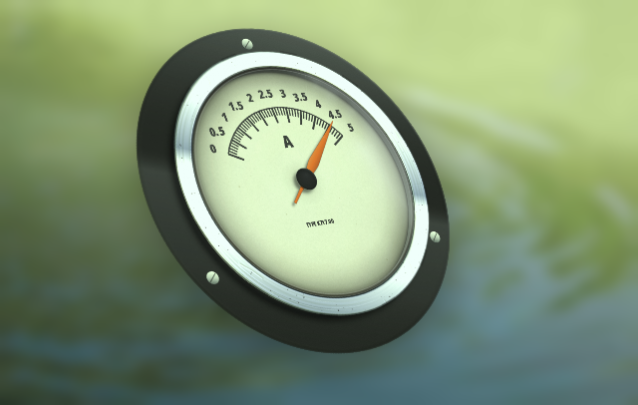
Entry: 4.5 A
